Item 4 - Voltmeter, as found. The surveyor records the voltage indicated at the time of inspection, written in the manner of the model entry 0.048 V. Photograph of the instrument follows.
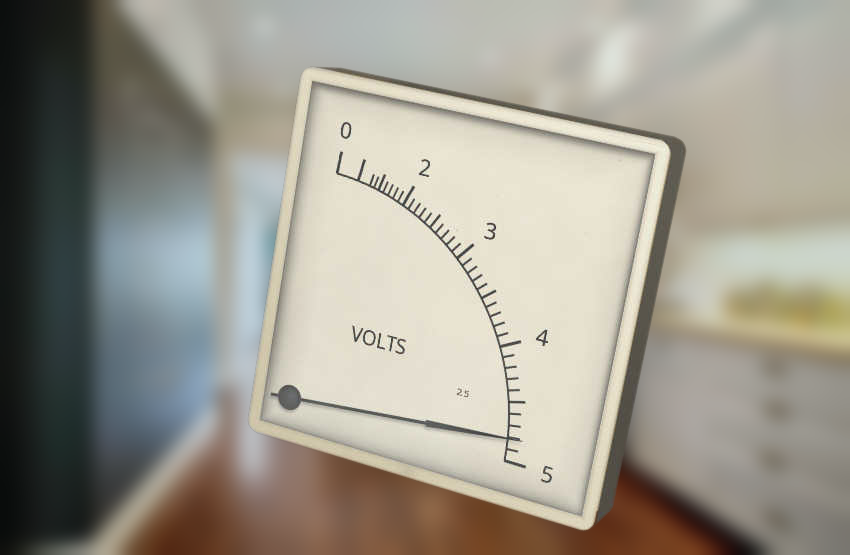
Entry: 4.8 V
